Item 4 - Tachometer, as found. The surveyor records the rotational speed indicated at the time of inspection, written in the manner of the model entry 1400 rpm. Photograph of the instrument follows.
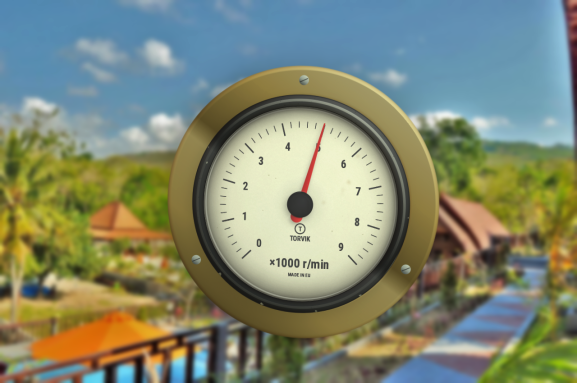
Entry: 5000 rpm
